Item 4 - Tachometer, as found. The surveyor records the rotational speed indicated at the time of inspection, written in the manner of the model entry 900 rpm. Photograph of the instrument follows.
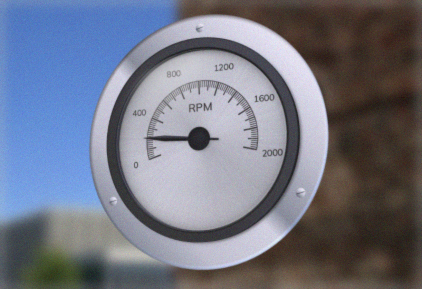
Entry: 200 rpm
